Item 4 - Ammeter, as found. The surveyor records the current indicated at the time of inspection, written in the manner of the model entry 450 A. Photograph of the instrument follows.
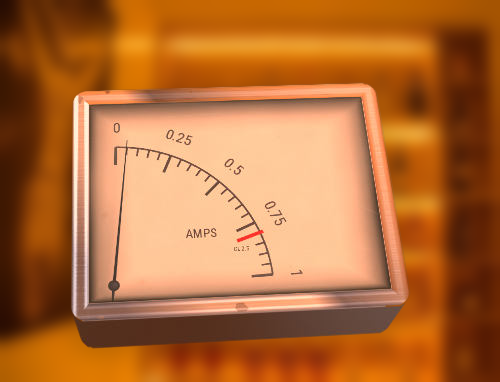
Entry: 0.05 A
